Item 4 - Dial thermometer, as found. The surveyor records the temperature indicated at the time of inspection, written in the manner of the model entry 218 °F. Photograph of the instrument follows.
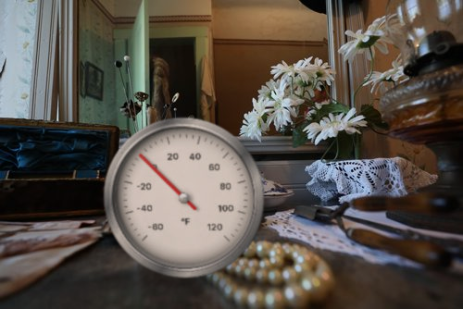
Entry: 0 °F
